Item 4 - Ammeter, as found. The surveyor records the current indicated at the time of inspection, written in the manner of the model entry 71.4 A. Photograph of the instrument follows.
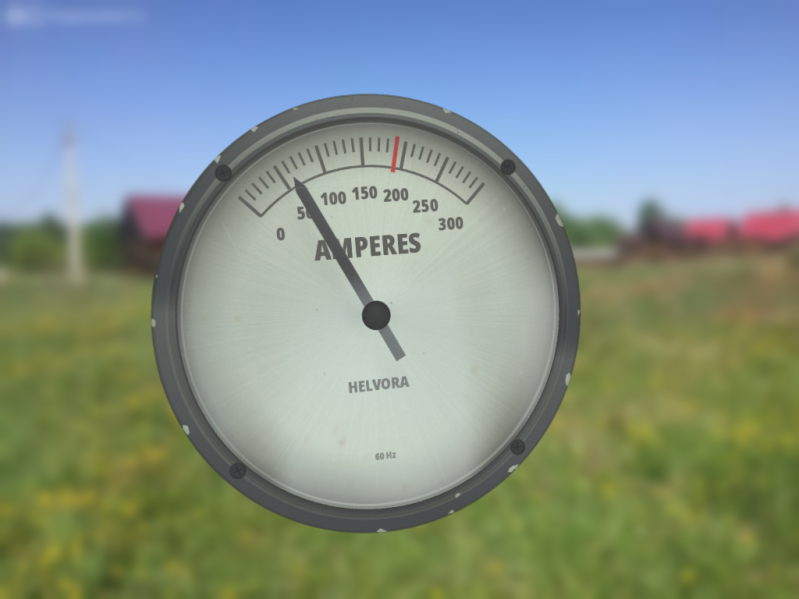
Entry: 60 A
